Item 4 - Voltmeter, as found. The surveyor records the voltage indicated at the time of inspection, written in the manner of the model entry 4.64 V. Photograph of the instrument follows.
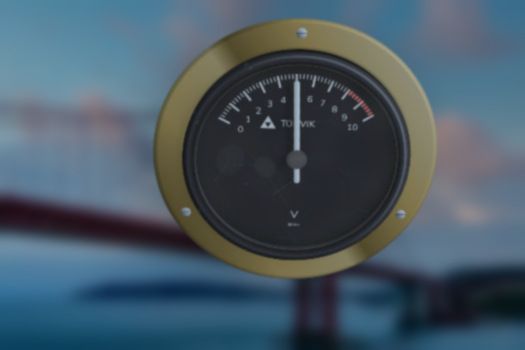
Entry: 5 V
